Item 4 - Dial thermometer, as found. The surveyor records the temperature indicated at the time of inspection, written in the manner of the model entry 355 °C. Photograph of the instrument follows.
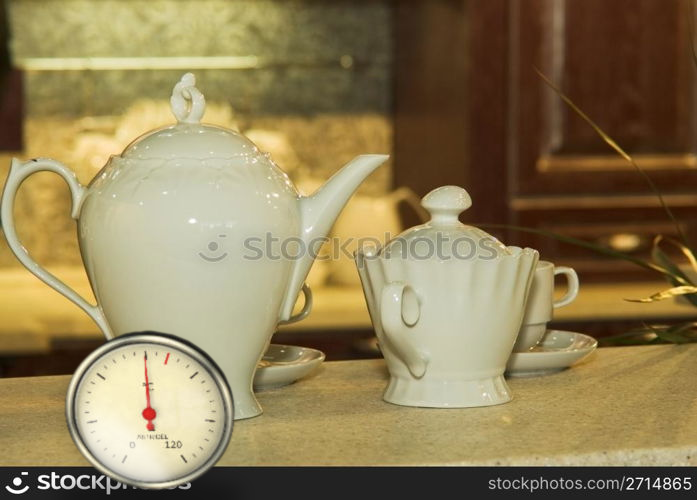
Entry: 60 °C
